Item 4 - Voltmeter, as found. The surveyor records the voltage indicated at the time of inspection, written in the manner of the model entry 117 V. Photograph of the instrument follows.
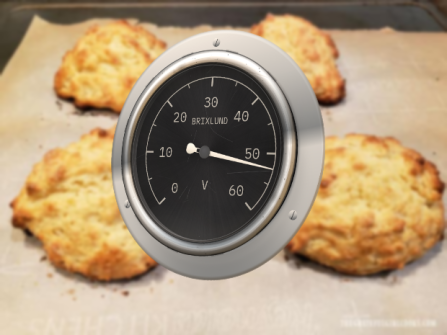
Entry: 52.5 V
